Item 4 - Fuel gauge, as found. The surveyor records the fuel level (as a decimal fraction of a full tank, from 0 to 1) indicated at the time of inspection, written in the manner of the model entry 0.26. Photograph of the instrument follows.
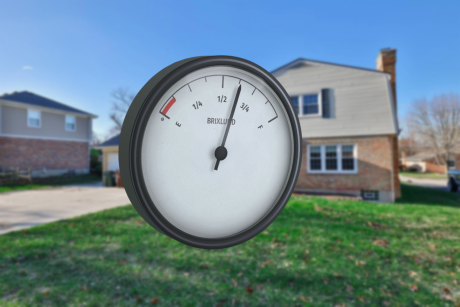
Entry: 0.625
